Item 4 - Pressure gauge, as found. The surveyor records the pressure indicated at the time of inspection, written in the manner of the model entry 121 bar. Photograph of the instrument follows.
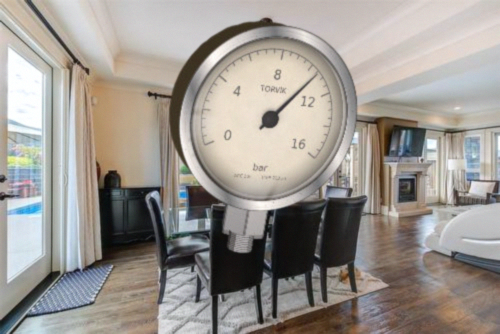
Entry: 10.5 bar
